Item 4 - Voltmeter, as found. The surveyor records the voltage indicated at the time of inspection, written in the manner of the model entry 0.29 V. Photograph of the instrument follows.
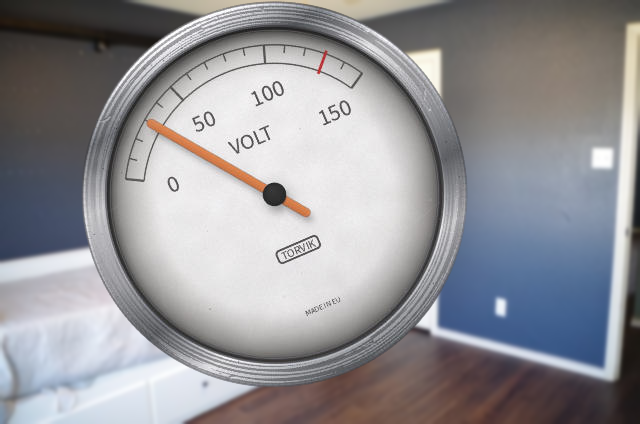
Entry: 30 V
